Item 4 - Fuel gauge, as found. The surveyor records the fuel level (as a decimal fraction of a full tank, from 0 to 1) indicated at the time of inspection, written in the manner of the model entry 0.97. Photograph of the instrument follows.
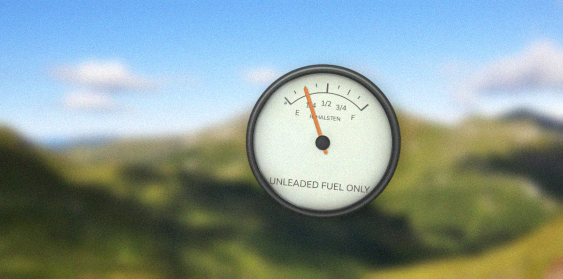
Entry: 0.25
